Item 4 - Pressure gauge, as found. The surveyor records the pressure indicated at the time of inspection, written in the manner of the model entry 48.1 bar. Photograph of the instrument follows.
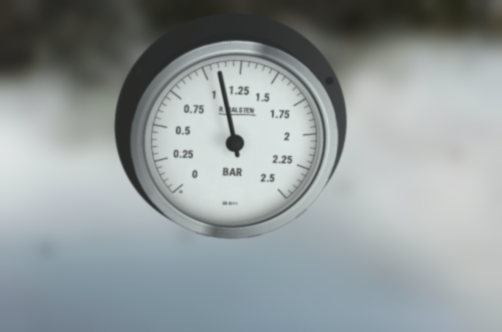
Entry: 1.1 bar
